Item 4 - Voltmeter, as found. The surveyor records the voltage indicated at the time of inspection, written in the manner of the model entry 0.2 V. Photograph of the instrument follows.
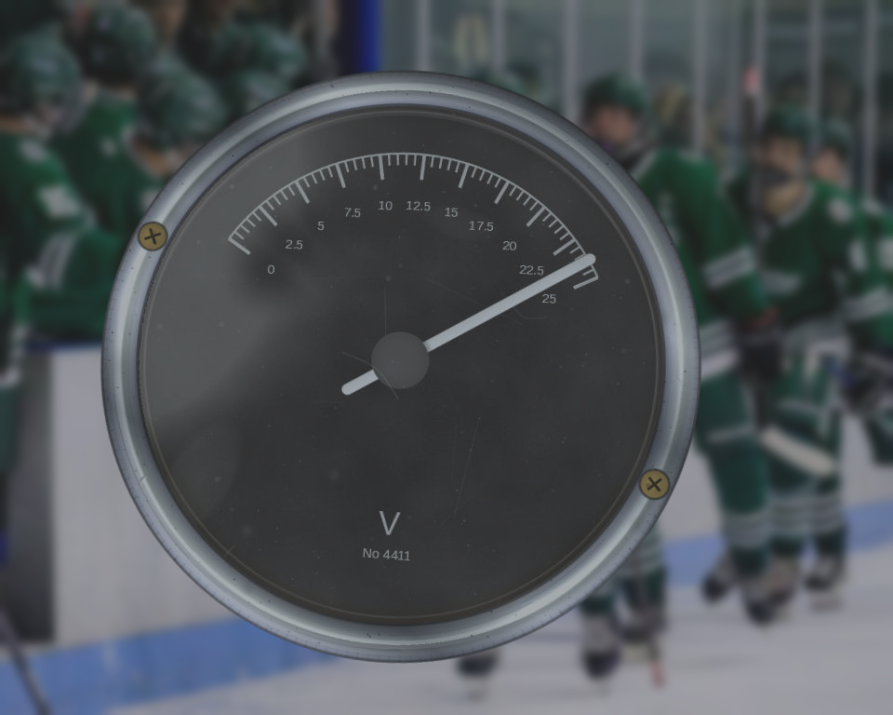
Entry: 24 V
